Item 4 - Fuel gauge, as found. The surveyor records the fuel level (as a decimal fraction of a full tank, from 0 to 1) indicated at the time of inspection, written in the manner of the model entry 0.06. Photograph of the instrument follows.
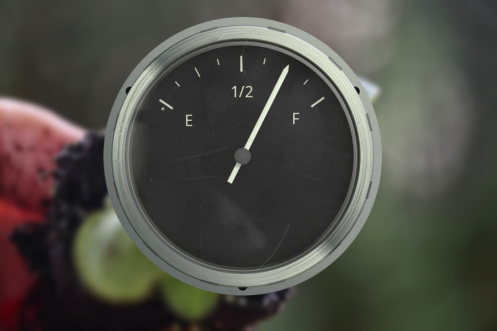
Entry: 0.75
